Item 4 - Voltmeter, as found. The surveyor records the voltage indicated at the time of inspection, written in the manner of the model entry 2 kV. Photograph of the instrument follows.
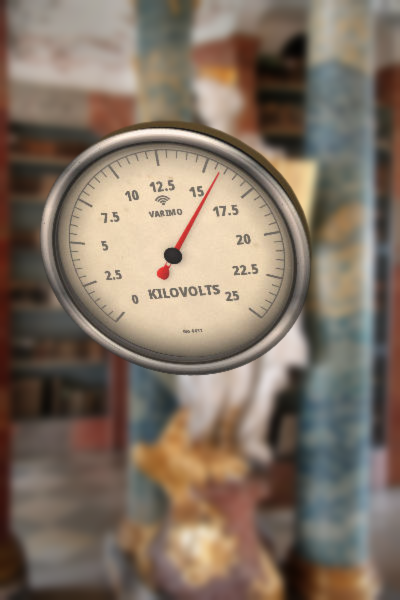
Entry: 15.75 kV
